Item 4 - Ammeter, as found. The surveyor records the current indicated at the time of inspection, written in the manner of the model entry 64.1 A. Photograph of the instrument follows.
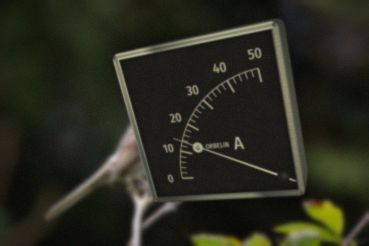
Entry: 14 A
